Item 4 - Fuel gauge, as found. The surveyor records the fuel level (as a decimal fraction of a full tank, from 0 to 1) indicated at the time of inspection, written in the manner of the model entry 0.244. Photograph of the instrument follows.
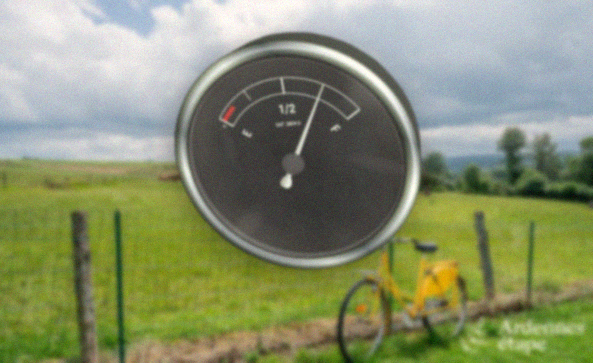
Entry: 0.75
